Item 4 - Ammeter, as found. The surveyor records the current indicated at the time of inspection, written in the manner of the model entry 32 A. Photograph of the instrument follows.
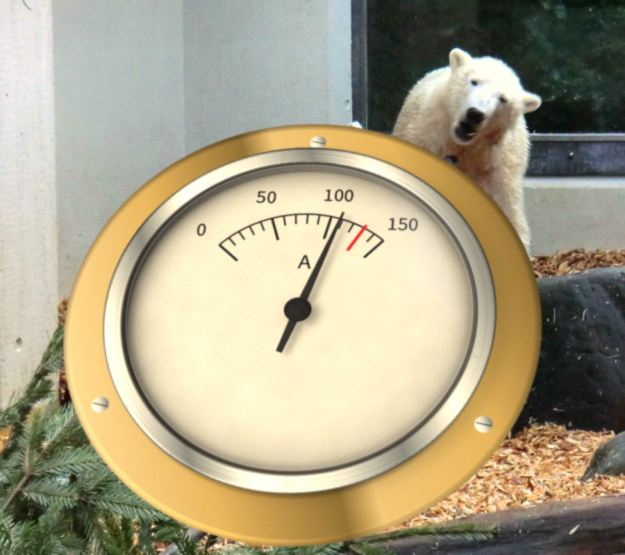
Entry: 110 A
